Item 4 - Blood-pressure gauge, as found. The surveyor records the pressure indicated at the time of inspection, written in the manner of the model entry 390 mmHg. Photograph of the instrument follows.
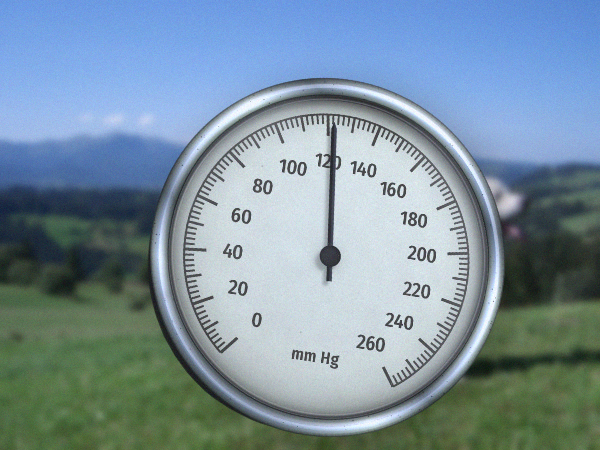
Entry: 122 mmHg
